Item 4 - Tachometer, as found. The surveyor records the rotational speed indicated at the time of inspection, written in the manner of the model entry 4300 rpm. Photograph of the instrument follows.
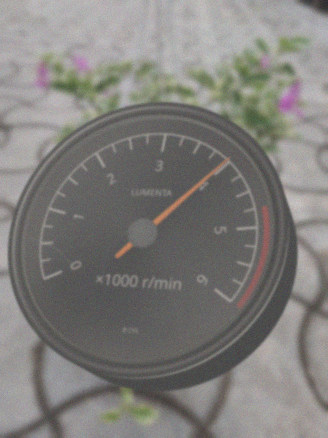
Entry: 4000 rpm
